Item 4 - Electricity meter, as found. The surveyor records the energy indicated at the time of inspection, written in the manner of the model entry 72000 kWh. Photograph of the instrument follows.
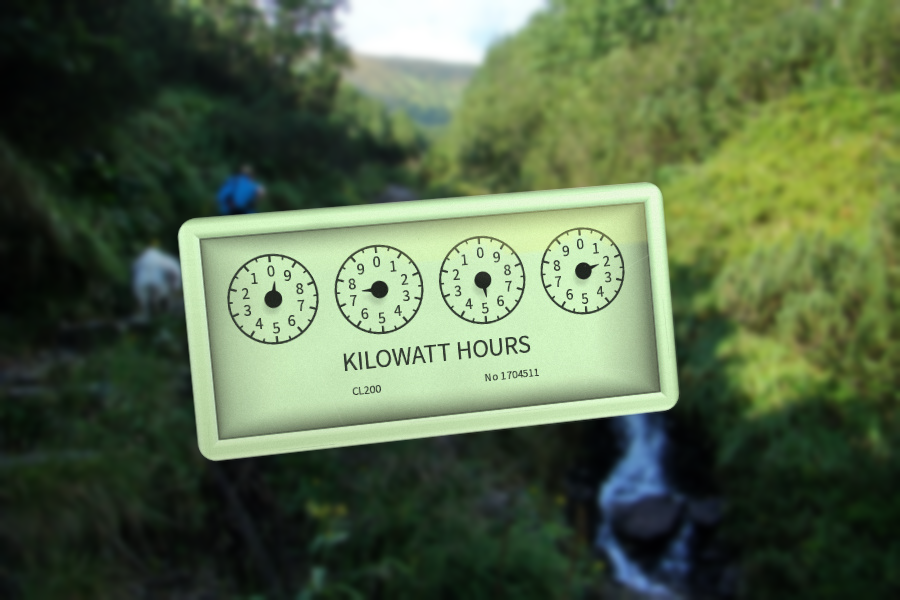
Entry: 9752 kWh
